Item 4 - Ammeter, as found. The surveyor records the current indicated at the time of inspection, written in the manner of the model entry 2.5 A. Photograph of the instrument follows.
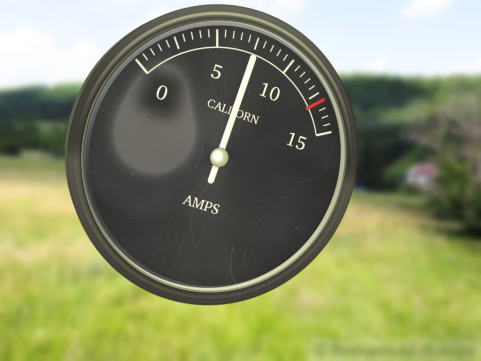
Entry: 7.5 A
